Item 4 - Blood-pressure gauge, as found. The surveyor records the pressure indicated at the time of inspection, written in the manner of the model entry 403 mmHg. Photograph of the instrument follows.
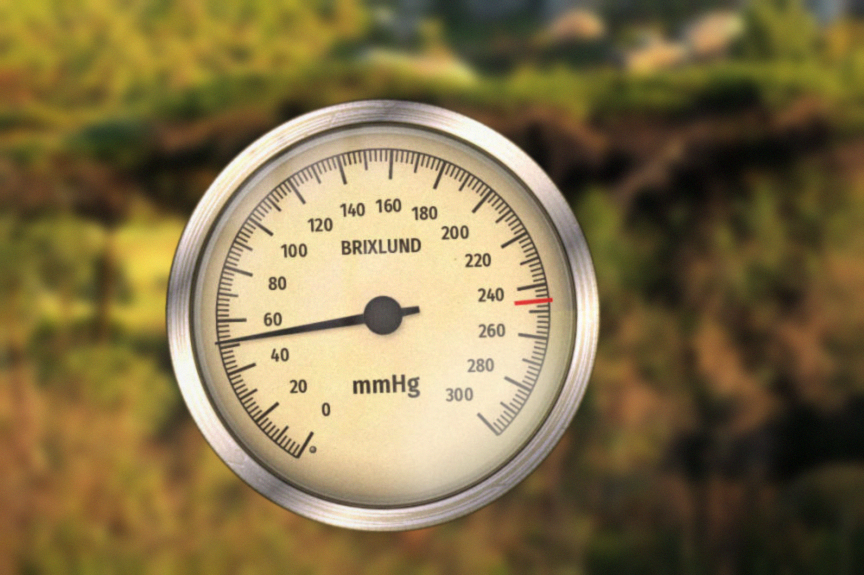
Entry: 52 mmHg
